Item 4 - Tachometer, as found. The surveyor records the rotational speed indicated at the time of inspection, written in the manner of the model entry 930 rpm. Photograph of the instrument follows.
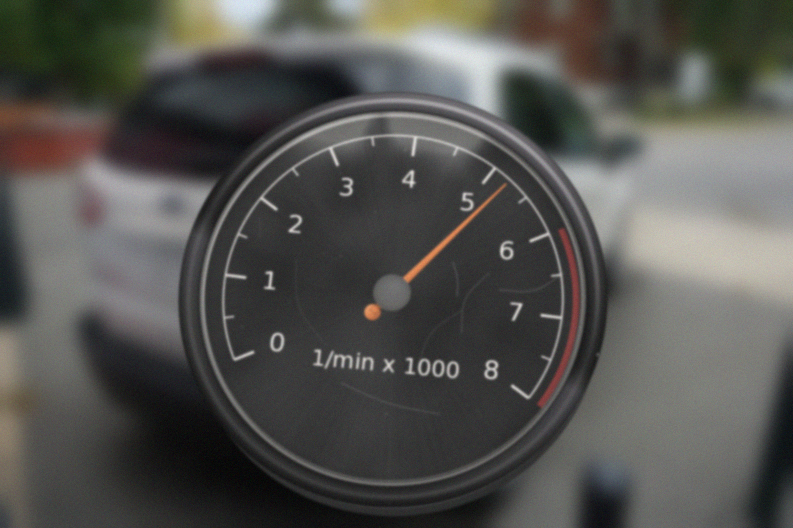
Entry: 5250 rpm
